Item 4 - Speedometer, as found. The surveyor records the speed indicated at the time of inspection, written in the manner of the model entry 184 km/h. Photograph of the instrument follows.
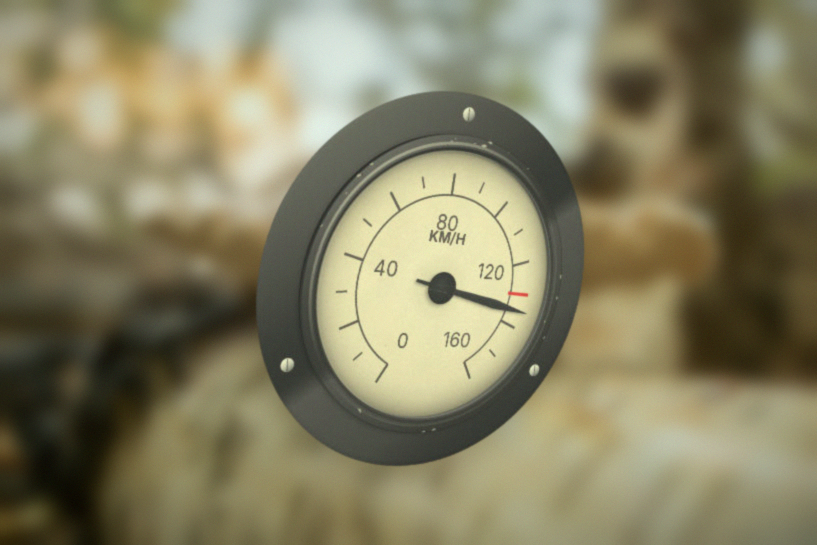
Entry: 135 km/h
